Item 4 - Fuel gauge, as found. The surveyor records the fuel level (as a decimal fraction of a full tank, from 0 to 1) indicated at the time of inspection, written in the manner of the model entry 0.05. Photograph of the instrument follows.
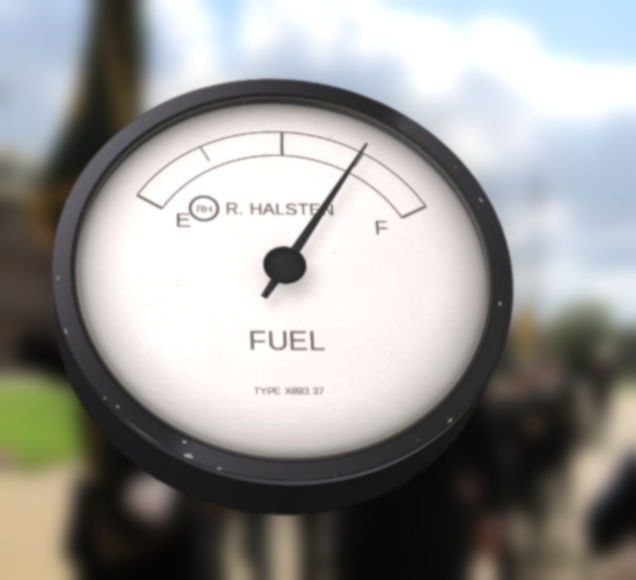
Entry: 0.75
